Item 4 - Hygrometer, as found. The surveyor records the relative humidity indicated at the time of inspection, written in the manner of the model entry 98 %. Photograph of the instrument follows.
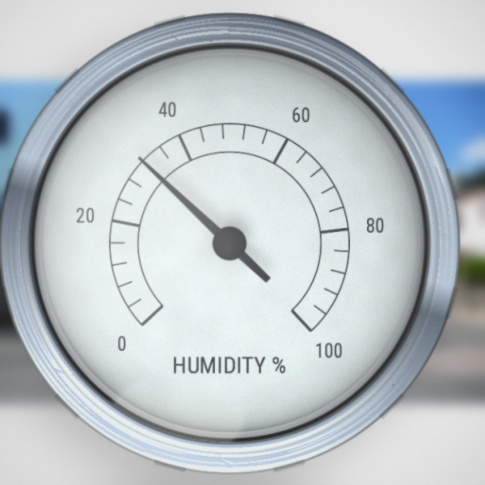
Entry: 32 %
